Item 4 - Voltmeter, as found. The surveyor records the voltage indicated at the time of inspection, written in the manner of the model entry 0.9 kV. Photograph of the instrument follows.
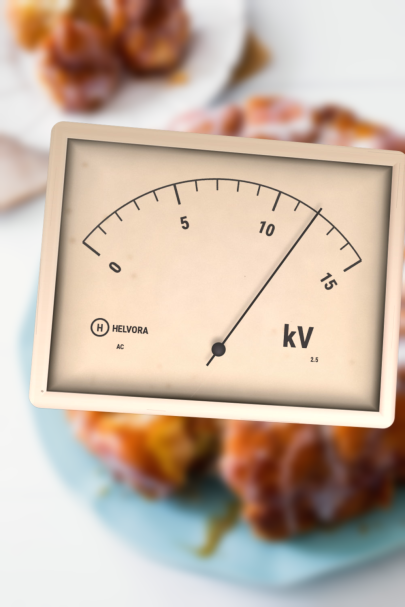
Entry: 12 kV
